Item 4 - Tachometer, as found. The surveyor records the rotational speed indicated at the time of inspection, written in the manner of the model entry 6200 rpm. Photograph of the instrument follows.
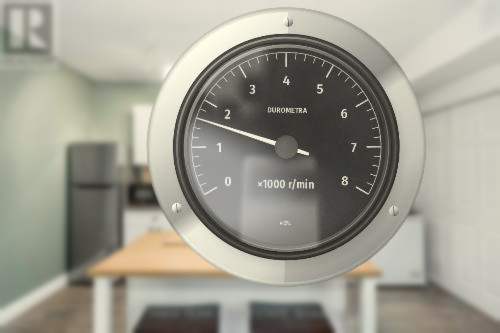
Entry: 1600 rpm
